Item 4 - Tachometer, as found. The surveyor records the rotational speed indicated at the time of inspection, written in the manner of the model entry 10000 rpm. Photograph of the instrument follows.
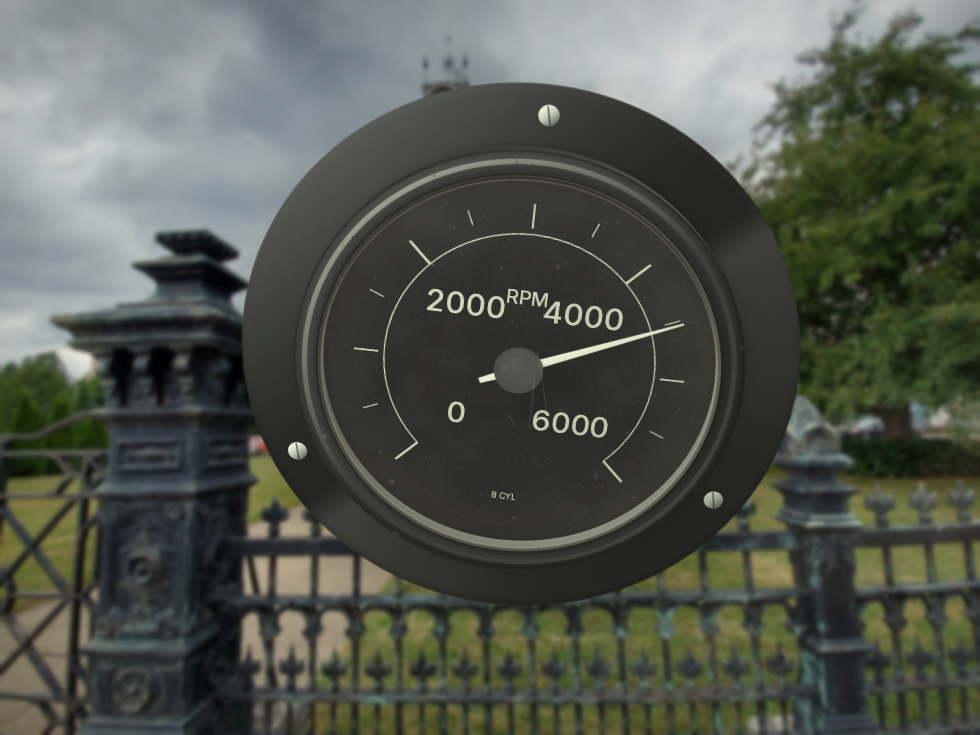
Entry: 4500 rpm
